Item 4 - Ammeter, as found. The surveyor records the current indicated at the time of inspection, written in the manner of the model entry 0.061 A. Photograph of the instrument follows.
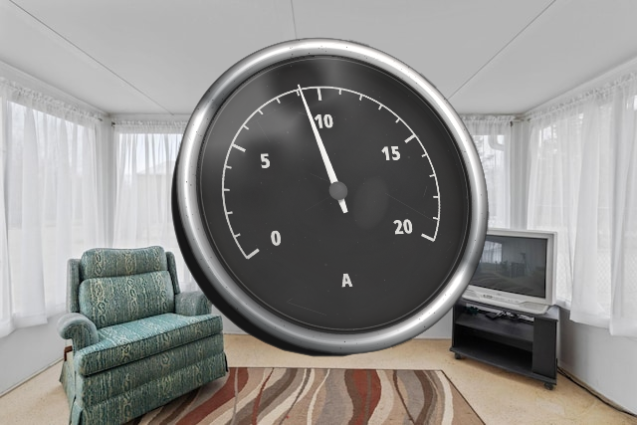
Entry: 9 A
